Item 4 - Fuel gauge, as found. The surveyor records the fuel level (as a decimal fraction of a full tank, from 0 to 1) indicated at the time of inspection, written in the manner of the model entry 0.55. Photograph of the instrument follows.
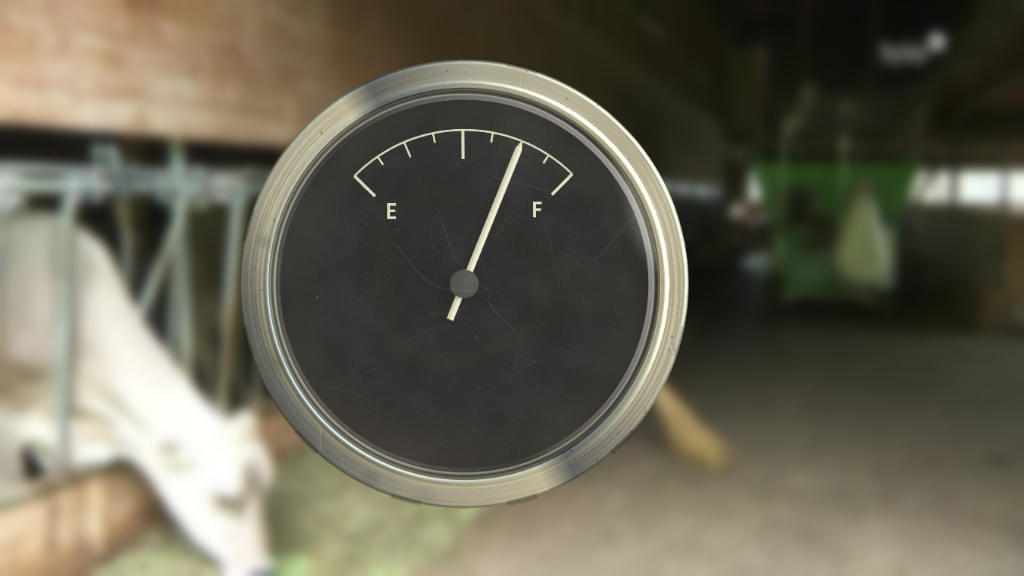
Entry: 0.75
